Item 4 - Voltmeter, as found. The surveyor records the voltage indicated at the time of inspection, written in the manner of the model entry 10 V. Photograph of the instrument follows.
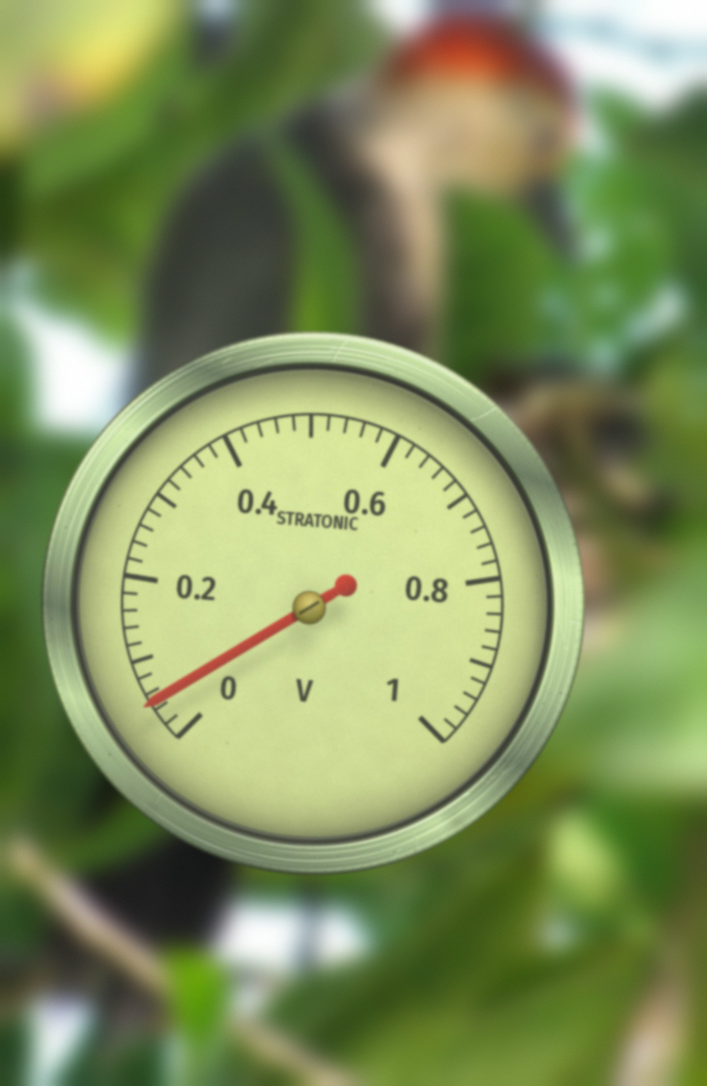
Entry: 0.05 V
